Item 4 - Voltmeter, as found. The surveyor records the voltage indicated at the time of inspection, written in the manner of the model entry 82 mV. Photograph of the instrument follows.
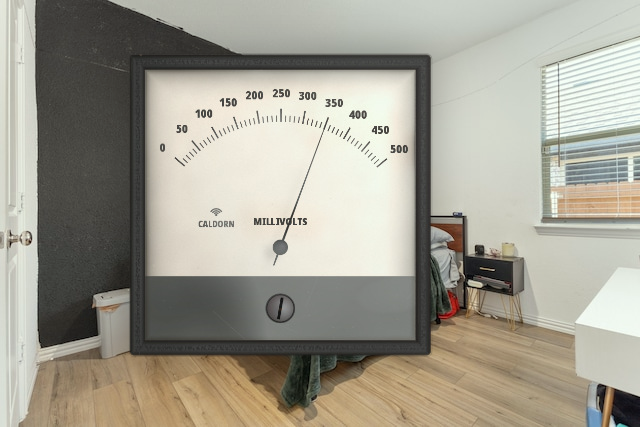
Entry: 350 mV
